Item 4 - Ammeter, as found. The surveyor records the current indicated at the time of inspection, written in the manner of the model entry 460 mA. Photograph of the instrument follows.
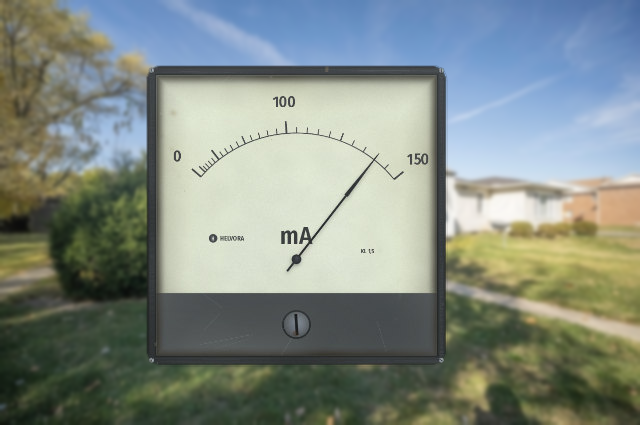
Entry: 140 mA
